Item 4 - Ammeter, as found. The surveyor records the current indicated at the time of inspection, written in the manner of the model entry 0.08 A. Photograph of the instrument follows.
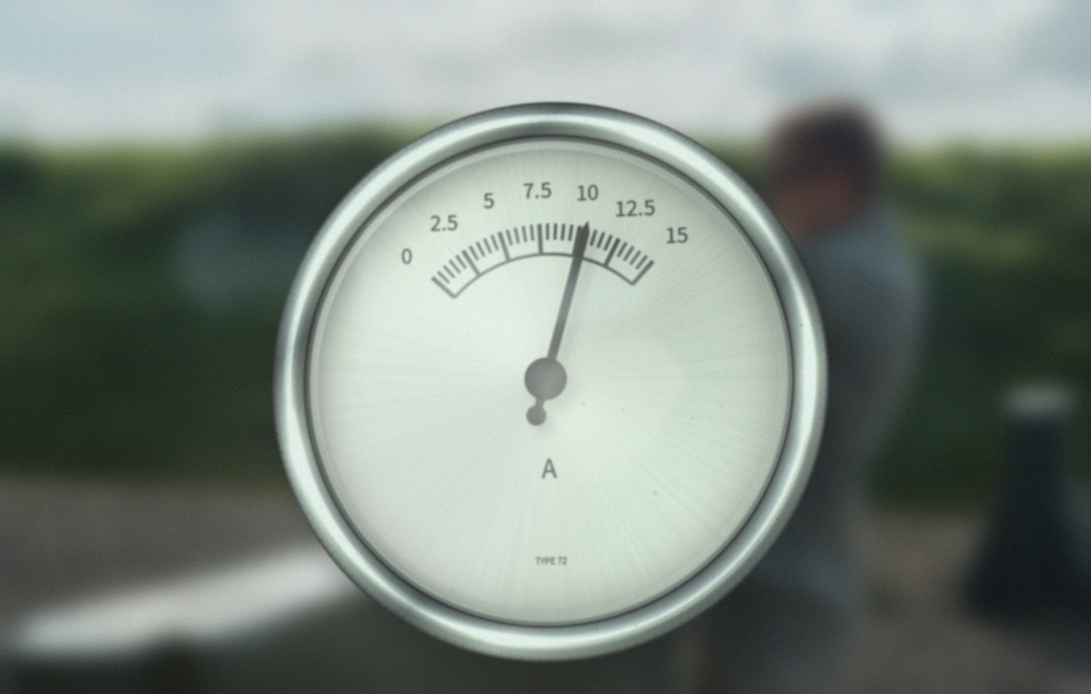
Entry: 10.5 A
